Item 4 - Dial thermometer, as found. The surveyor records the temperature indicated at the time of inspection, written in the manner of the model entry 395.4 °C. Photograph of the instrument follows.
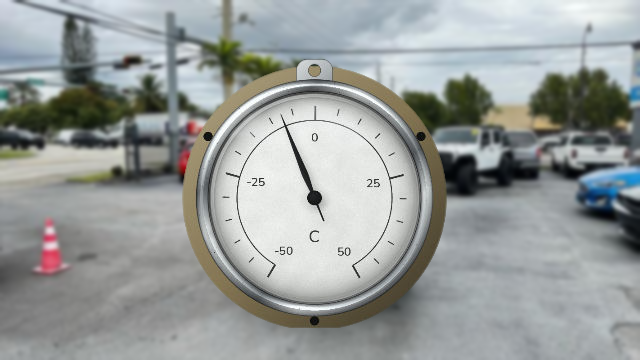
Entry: -7.5 °C
